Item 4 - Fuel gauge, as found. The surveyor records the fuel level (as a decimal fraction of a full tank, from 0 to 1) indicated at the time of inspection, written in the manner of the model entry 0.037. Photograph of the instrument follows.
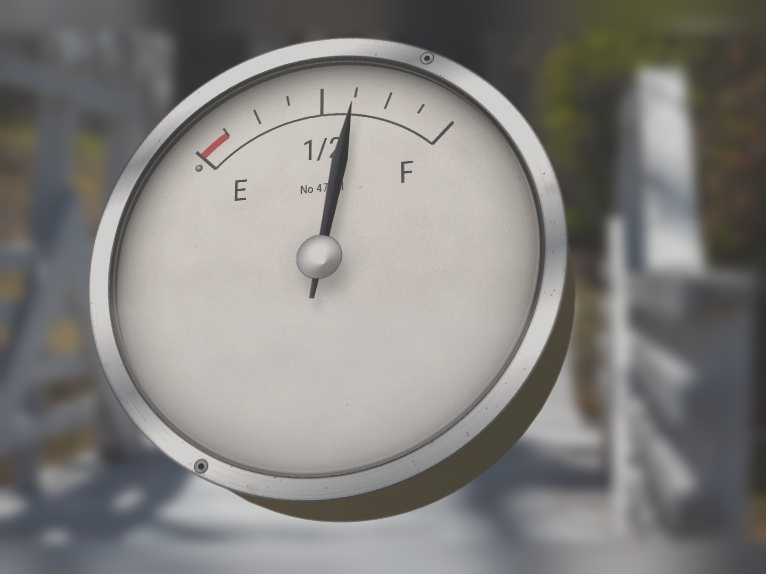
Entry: 0.625
